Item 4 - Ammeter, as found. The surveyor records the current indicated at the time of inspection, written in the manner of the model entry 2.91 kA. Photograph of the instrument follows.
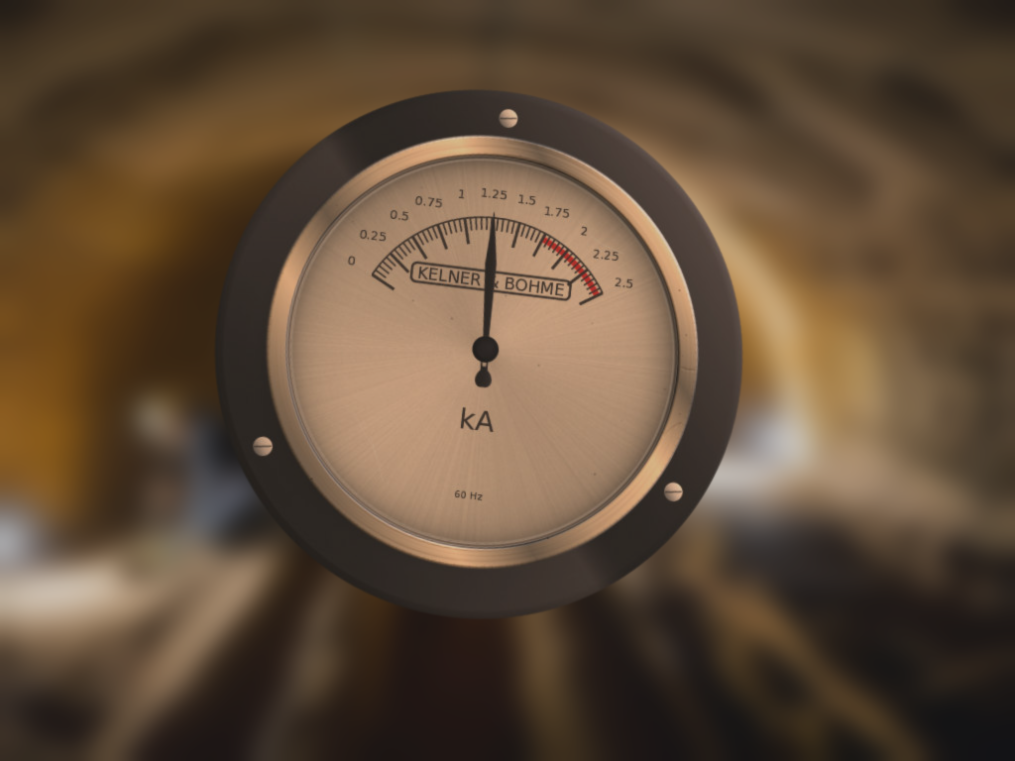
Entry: 1.25 kA
